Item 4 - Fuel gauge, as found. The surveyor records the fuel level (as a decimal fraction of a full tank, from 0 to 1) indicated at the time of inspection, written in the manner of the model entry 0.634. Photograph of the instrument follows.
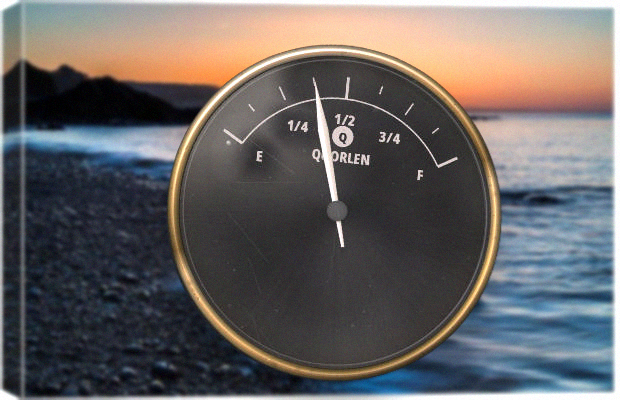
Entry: 0.375
